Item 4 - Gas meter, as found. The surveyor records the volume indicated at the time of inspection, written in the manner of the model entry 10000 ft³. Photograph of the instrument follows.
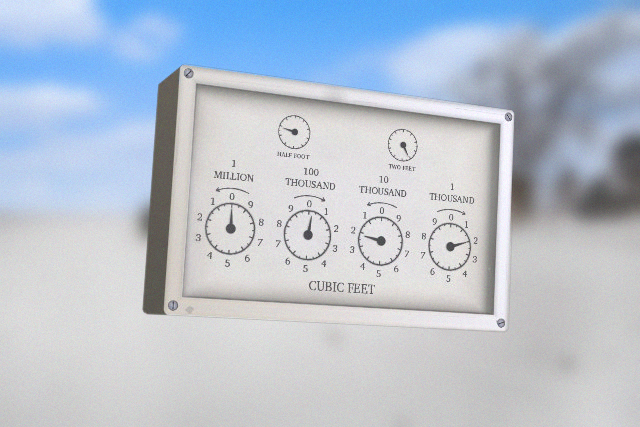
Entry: 2200 ft³
